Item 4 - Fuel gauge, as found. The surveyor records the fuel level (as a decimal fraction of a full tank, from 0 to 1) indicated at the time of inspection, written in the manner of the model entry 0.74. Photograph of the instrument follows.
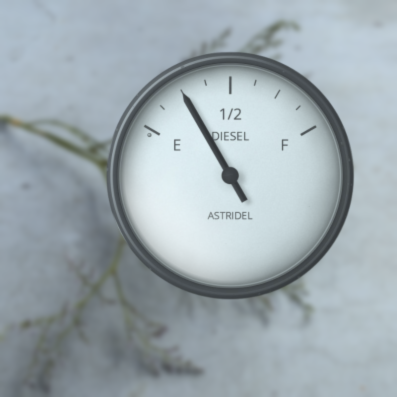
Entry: 0.25
